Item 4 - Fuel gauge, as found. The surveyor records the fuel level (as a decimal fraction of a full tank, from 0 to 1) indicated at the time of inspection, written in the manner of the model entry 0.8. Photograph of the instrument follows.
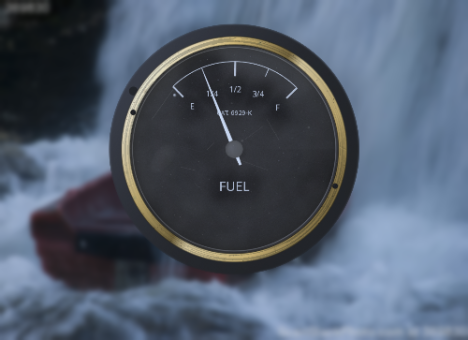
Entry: 0.25
